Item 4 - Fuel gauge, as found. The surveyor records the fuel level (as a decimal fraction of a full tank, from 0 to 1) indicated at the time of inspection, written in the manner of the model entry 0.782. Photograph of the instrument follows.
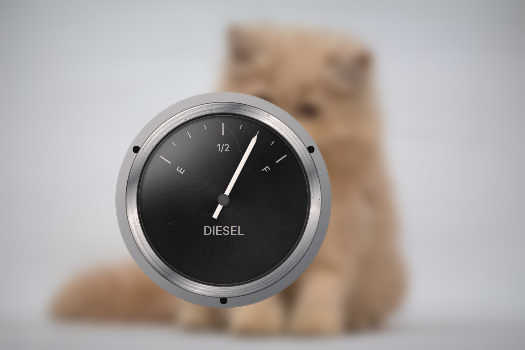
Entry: 0.75
